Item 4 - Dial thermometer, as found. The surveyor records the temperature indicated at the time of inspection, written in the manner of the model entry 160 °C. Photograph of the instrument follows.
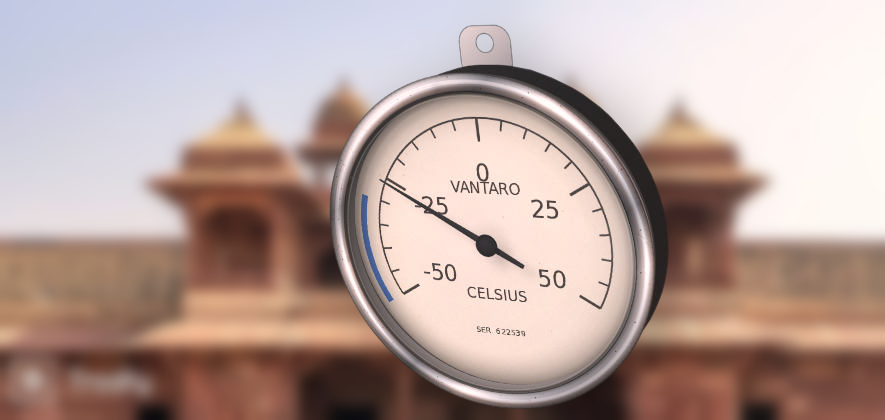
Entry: -25 °C
